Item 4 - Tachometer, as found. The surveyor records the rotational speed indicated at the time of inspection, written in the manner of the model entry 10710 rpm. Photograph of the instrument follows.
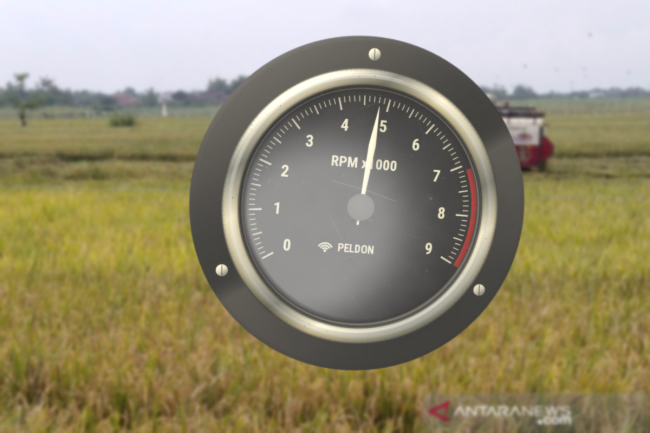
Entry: 4800 rpm
